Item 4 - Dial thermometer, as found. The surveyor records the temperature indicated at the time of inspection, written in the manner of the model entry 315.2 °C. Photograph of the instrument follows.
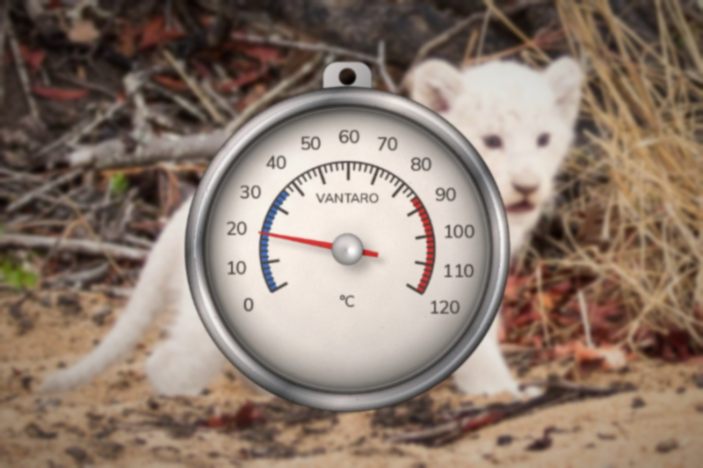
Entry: 20 °C
